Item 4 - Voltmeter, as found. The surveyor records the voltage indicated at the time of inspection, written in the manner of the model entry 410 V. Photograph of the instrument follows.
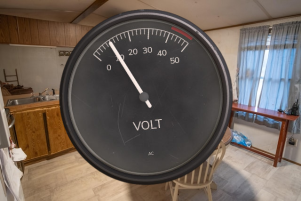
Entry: 10 V
